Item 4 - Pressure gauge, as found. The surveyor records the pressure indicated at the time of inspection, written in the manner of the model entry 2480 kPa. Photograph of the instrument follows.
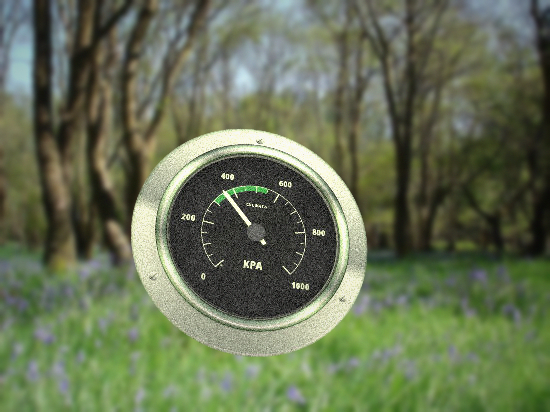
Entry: 350 kPa
